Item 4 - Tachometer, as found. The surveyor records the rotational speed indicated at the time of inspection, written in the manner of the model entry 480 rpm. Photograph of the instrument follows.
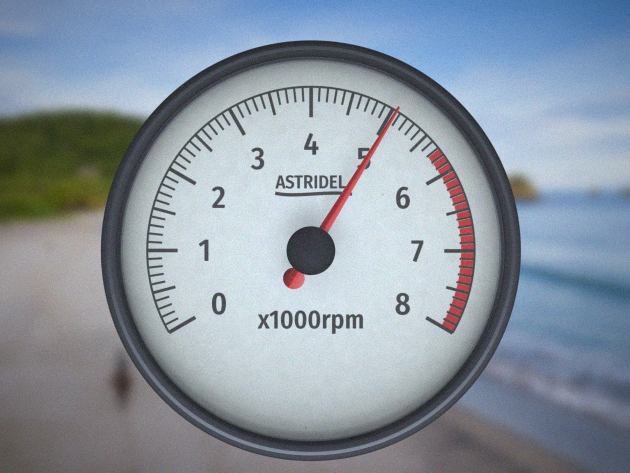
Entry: 5050 rpm
